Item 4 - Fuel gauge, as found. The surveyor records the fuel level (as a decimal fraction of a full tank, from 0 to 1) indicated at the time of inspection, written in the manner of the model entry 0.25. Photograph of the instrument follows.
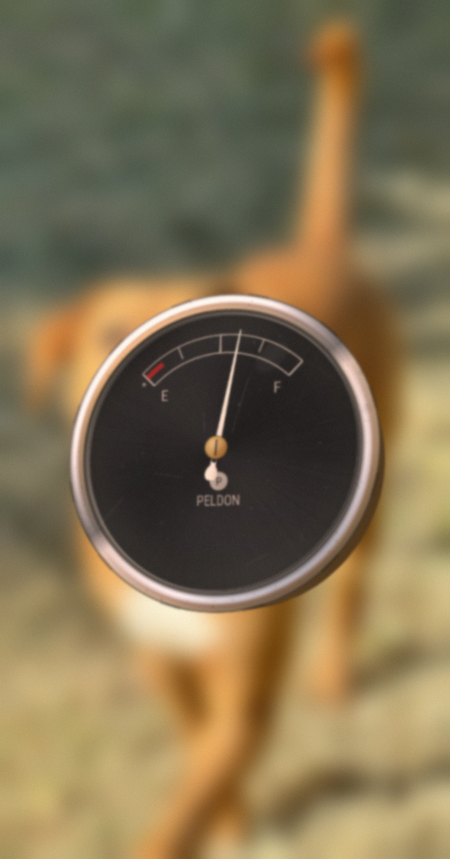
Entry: 0.625
